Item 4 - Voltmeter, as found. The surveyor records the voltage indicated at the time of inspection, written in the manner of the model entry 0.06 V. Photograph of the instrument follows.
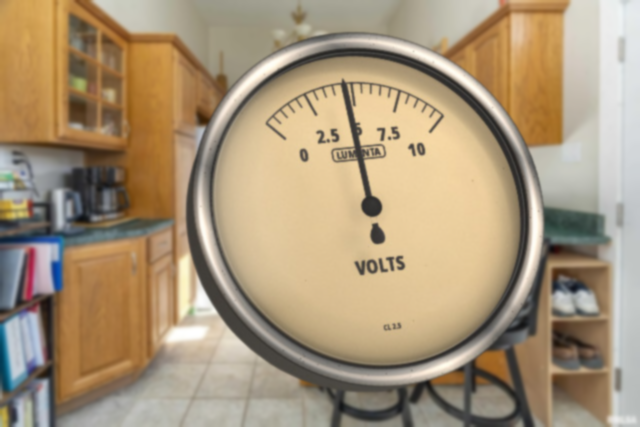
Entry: 4.5 V
